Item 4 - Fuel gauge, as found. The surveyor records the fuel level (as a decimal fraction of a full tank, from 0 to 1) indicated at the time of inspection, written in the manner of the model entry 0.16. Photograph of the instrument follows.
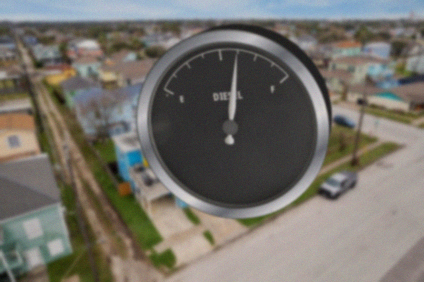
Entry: 0.625
